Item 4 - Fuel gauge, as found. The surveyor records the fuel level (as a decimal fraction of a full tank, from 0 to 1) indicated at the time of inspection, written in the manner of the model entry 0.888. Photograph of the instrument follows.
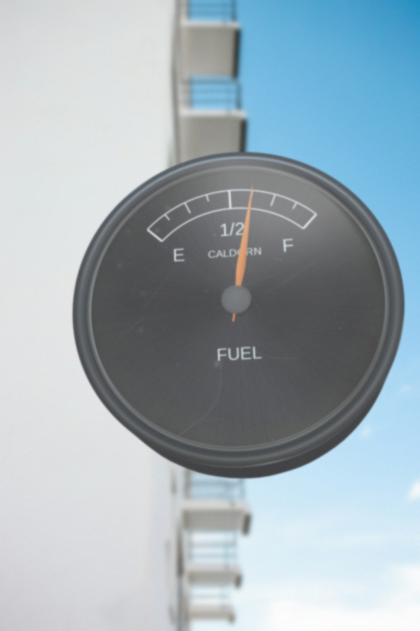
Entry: 0.625
